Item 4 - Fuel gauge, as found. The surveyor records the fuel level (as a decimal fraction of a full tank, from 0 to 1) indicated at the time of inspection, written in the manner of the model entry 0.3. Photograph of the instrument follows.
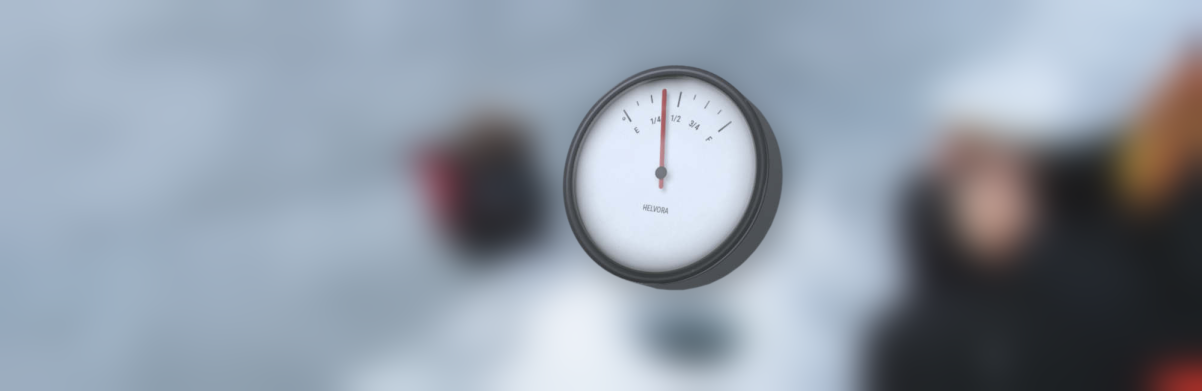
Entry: 0.375
